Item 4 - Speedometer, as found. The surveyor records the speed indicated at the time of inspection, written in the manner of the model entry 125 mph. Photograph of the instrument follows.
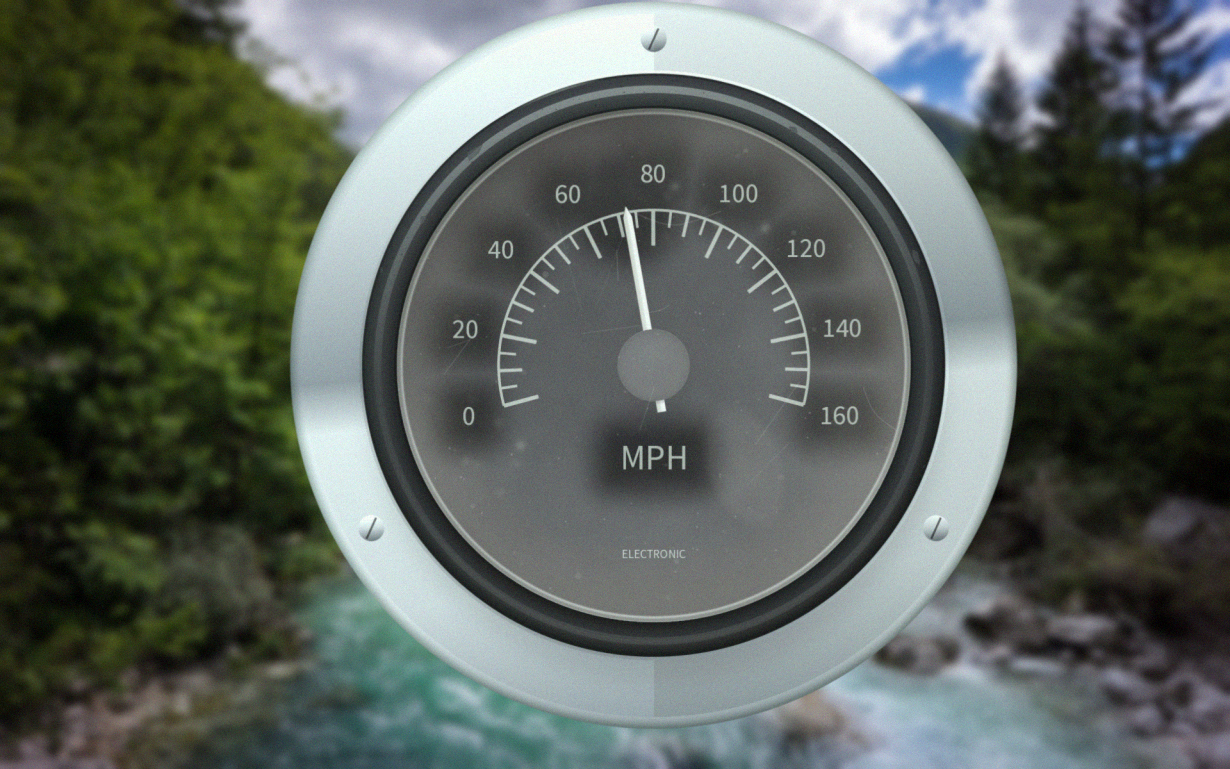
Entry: 72.5 mph
